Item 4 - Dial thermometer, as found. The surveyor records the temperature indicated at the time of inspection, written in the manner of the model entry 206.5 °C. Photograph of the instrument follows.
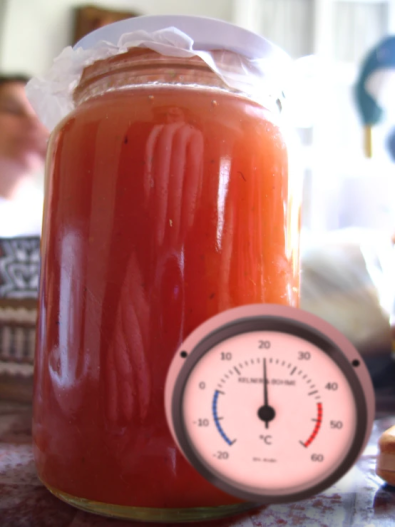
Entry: 20 °C
